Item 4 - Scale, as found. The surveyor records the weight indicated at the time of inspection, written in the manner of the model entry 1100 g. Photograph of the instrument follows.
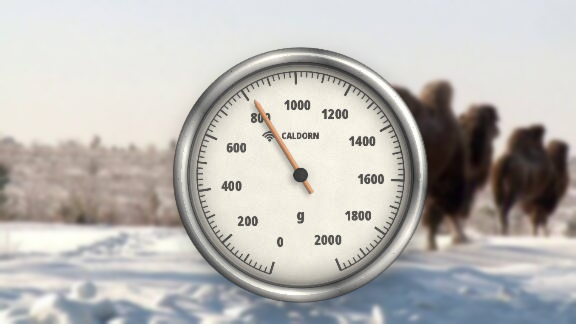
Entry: 820 g
